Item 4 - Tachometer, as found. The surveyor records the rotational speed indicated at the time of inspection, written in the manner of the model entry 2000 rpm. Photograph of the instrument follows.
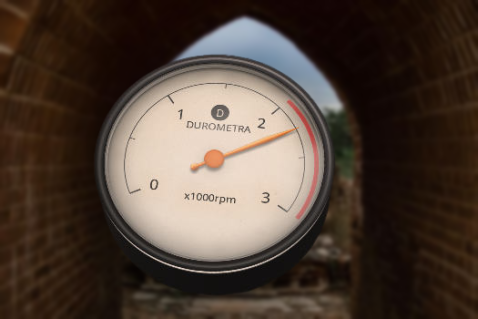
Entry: 2250 rpm
